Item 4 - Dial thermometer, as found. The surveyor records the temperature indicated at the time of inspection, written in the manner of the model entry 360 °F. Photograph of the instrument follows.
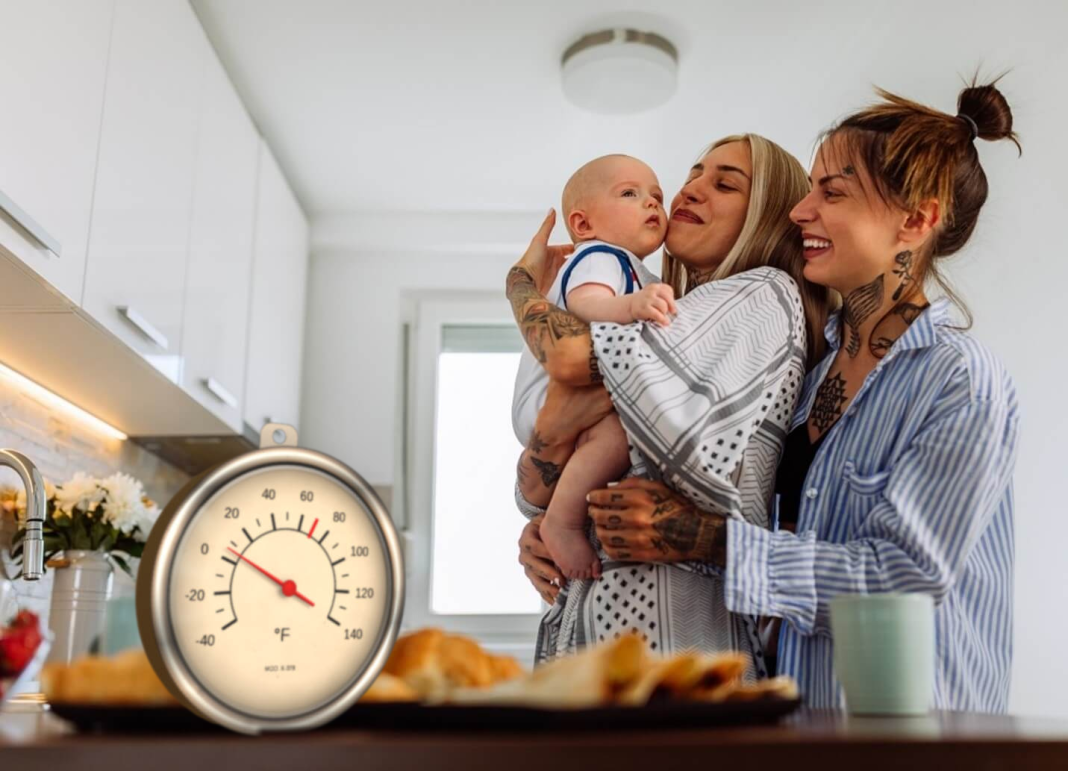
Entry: 5 °F
